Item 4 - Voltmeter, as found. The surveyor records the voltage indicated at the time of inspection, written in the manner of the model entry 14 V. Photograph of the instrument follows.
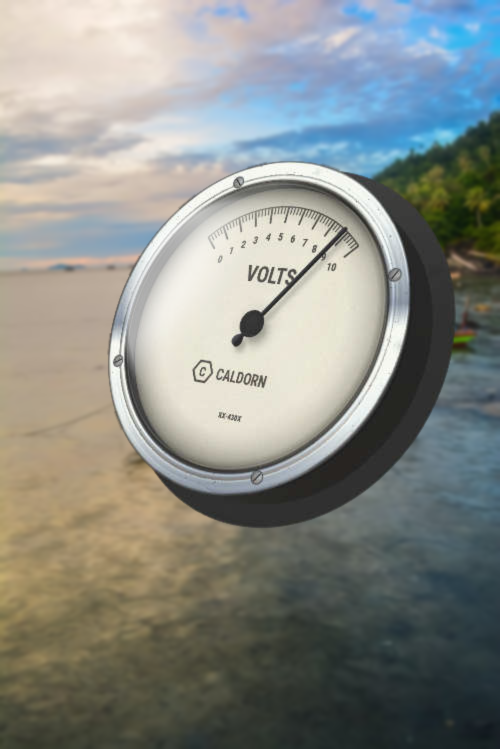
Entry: 9 V
